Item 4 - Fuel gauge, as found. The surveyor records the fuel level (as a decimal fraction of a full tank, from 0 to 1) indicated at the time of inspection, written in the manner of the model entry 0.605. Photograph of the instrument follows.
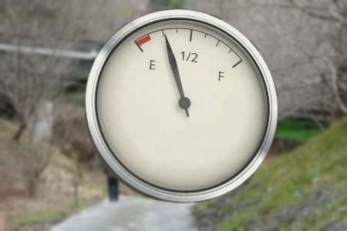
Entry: 0.25
